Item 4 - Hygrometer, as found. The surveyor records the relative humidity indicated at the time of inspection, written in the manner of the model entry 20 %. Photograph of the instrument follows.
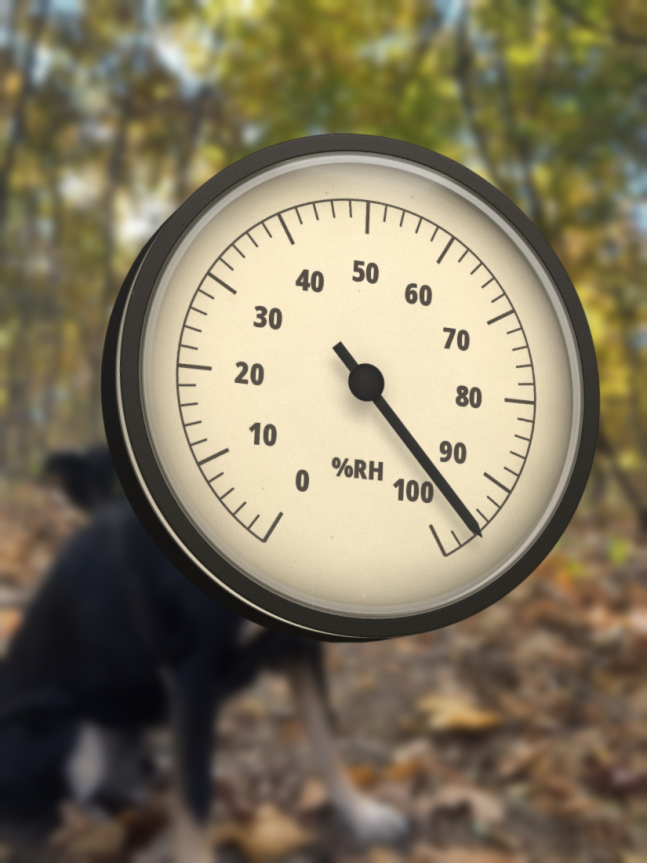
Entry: 96 %
